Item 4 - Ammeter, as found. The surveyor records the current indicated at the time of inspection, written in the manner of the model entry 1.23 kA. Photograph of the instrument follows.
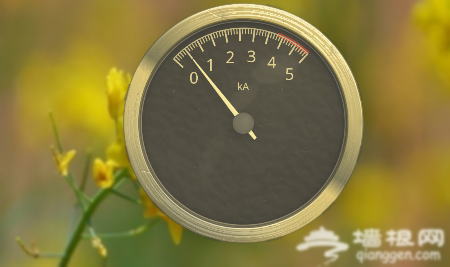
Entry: 0.5 kA
